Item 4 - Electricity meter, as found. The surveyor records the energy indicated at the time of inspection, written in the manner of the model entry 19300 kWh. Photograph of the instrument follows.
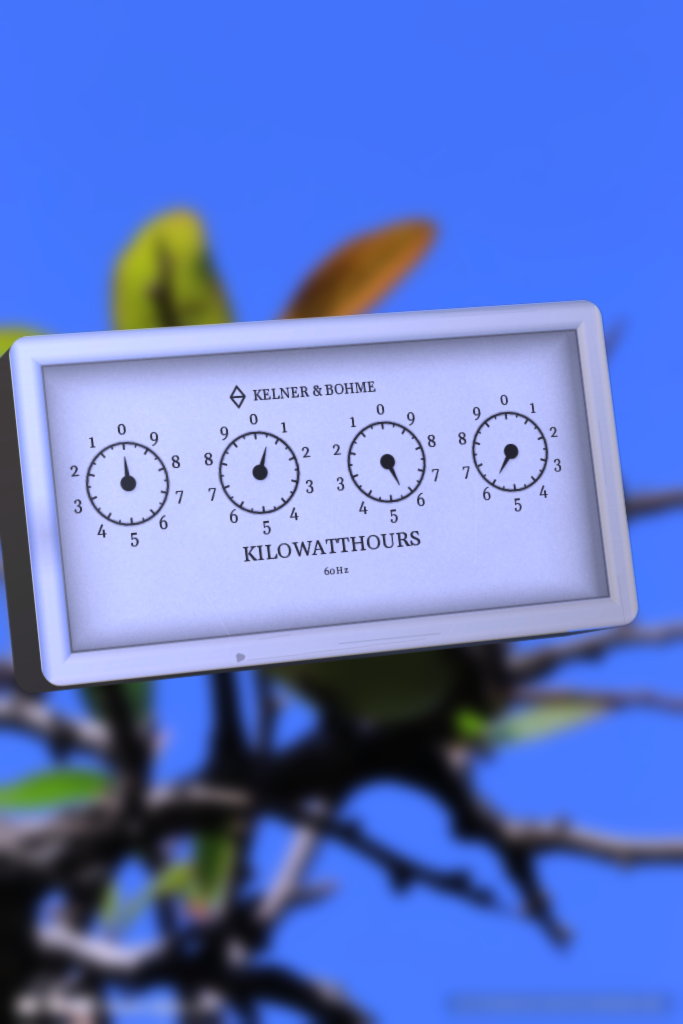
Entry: 56 kWh
